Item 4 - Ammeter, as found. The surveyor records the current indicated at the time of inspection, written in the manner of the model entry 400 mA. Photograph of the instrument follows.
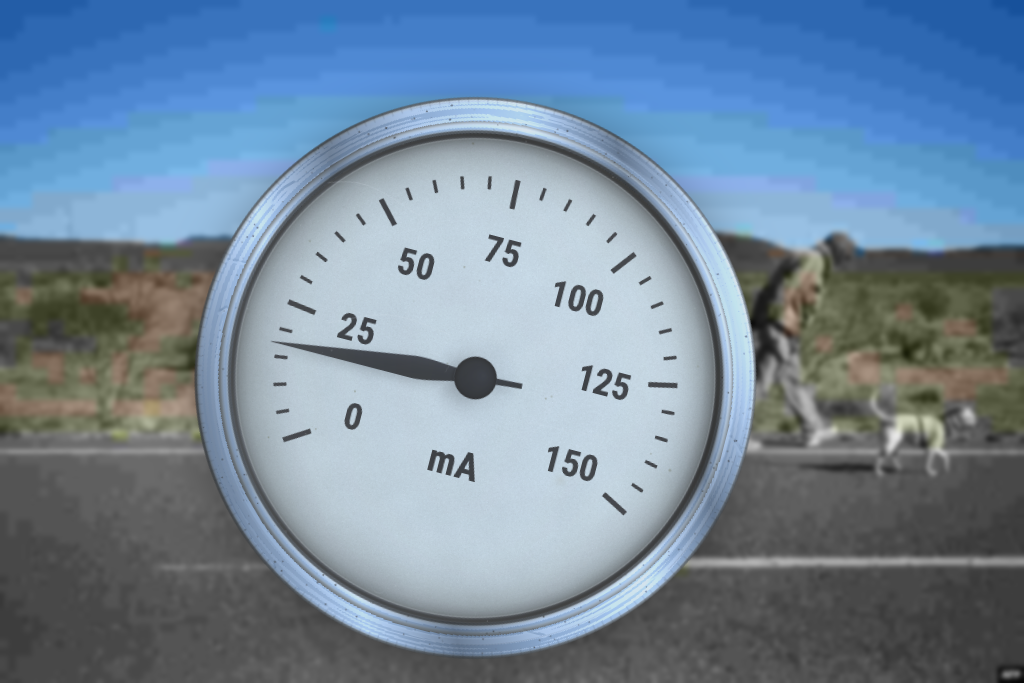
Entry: 17.5 mA
